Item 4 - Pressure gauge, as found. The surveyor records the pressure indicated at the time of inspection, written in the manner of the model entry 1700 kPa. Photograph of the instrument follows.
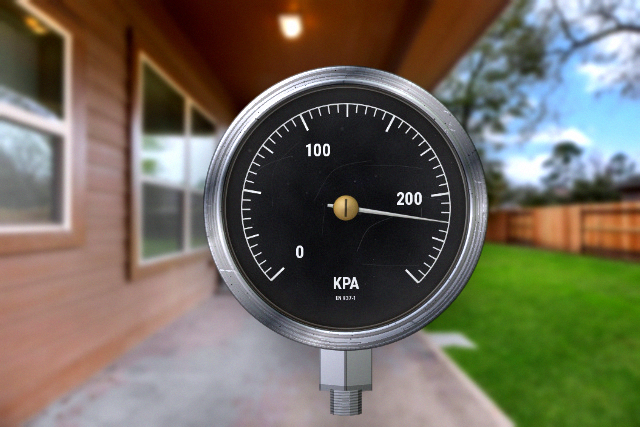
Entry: 215 kPa
